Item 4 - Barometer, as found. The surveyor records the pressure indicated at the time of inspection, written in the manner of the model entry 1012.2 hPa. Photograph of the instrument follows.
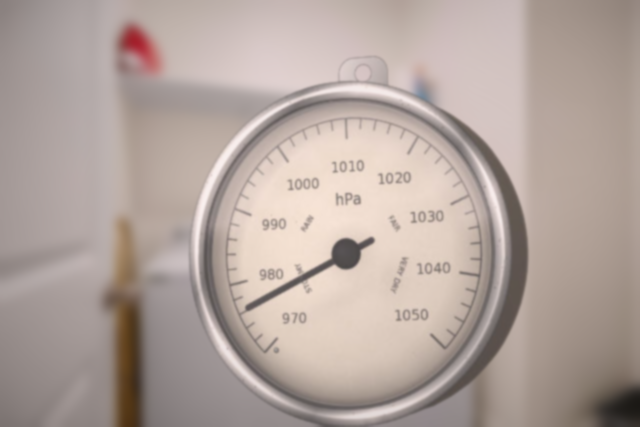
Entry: 976 hPa
